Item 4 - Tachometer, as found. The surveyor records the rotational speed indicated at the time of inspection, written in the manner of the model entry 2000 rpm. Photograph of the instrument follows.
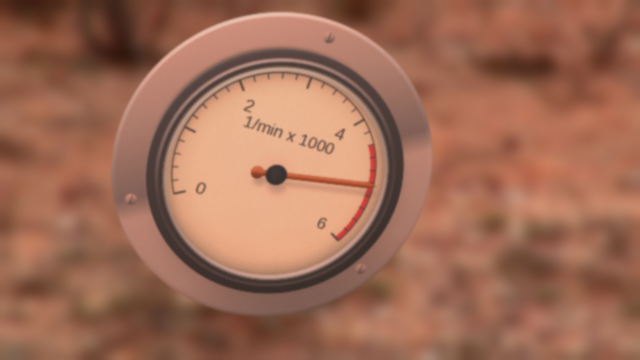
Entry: 5000 rpm
